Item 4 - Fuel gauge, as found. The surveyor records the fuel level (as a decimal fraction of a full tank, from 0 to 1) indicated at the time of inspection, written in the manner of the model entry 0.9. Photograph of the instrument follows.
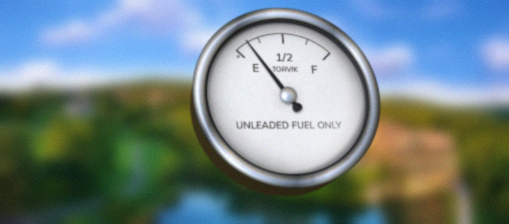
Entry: 0.125
